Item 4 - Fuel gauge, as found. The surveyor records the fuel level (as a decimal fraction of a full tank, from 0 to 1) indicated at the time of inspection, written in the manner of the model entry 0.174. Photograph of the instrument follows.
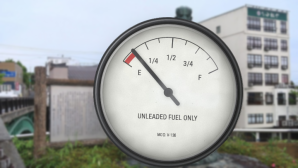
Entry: 0.125
